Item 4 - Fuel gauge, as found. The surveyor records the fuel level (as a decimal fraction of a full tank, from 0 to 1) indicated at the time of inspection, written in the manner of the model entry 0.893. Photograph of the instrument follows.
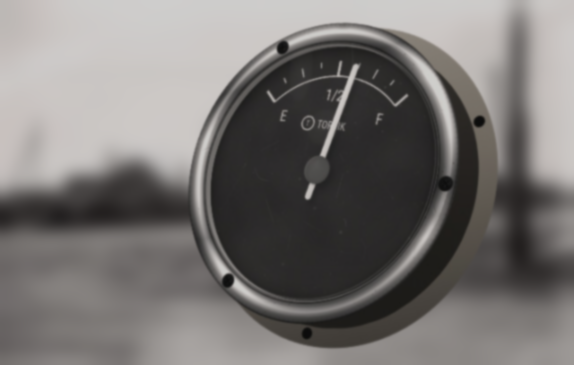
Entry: 0.625
